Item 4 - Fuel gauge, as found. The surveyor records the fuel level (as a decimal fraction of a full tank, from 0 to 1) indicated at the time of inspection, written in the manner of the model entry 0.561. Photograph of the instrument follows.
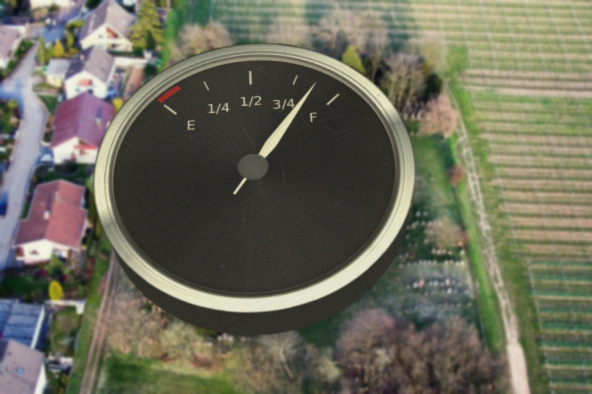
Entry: 0.875
